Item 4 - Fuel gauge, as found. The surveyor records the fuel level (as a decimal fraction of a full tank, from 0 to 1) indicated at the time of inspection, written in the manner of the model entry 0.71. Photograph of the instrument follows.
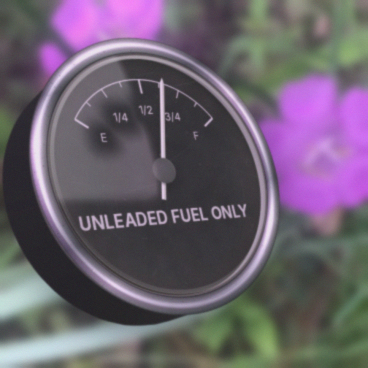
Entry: 0.625
